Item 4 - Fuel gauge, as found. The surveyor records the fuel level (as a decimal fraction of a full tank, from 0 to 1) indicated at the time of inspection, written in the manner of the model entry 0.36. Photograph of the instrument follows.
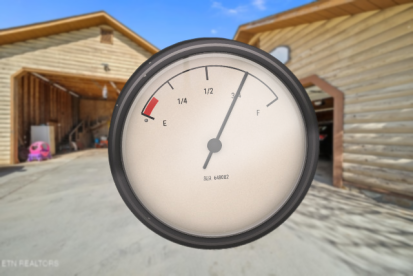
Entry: 0.75
